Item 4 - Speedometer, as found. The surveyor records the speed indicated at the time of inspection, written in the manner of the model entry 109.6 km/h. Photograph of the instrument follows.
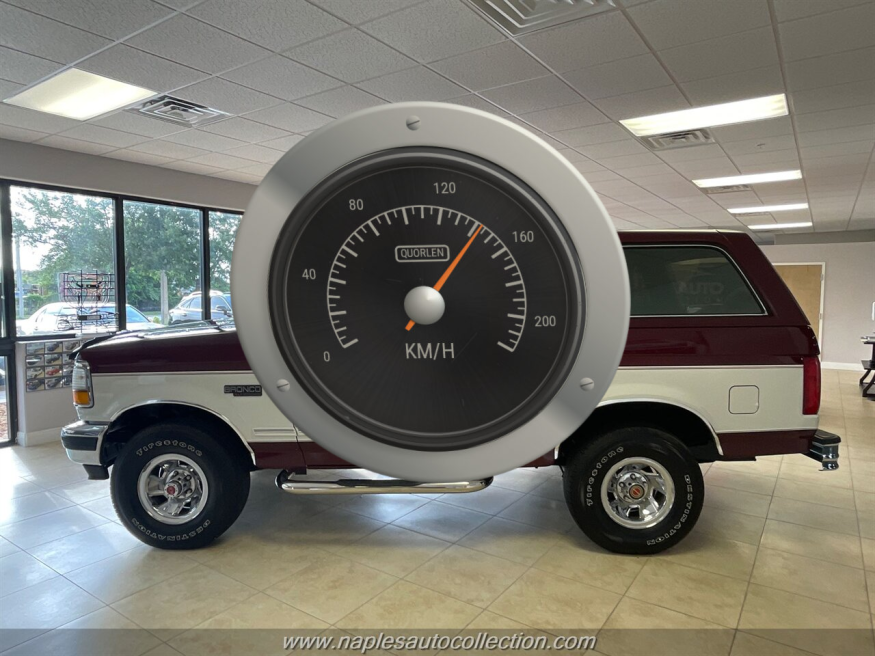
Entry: 142.5 km/h
